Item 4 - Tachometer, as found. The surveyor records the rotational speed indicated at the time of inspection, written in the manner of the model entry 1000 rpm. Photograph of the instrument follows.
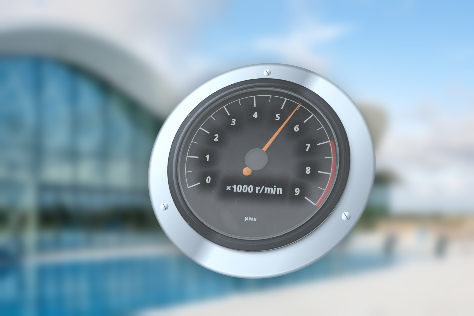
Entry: 5500 rpm
